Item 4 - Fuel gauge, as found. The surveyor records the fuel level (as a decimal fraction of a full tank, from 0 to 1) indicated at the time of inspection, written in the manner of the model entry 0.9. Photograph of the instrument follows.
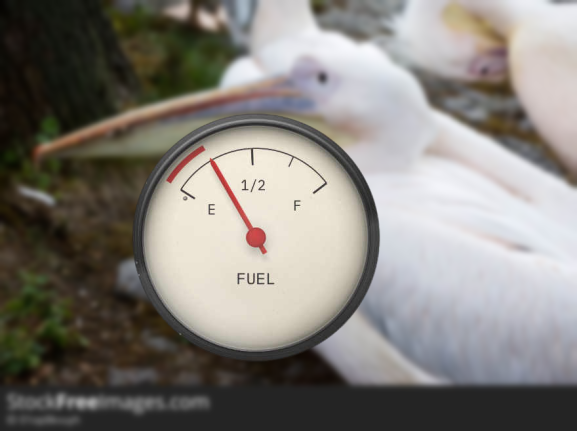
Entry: 0.25
